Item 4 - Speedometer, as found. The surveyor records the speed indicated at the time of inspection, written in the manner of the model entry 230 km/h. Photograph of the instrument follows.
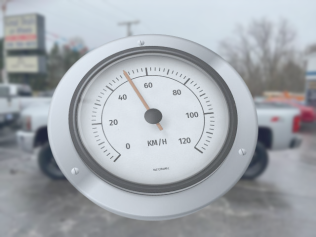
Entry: 50 km/h
